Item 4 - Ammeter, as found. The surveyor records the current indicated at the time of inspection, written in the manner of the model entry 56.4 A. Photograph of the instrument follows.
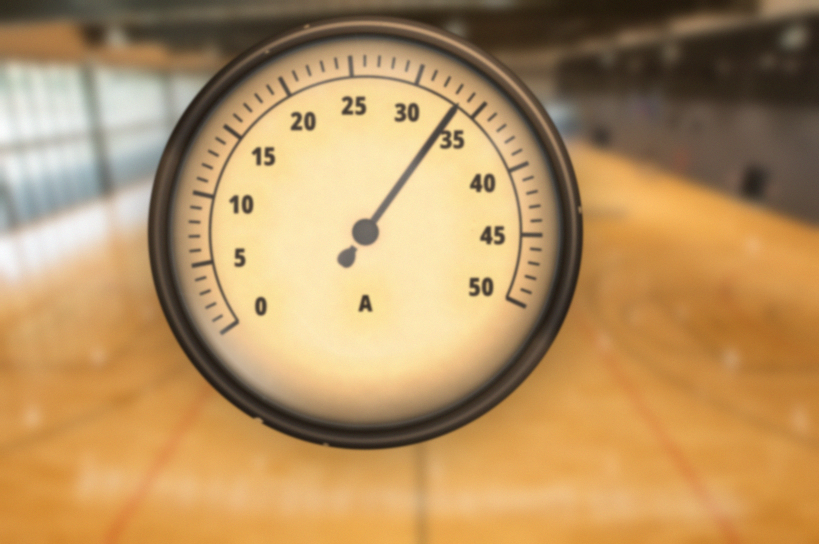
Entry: 33.5 A
